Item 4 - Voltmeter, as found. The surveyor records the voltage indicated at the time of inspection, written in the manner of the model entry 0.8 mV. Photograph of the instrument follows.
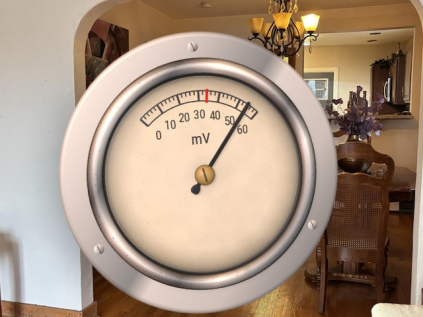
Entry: 54 mV
